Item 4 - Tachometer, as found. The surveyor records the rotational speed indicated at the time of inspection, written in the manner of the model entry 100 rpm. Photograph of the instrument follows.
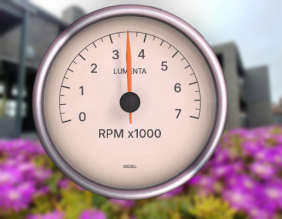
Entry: 3500 rpm
